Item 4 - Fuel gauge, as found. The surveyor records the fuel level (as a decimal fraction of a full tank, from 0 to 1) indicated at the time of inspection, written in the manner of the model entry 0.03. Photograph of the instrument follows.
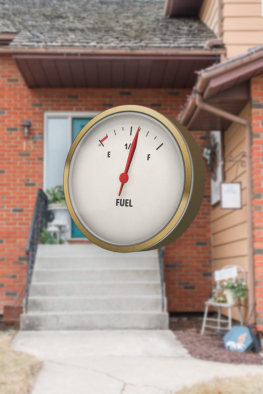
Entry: 0.625
